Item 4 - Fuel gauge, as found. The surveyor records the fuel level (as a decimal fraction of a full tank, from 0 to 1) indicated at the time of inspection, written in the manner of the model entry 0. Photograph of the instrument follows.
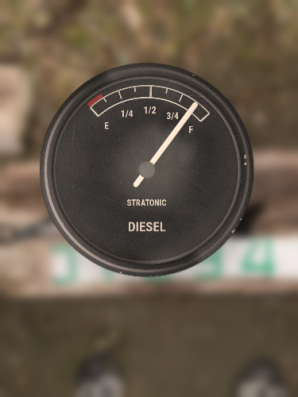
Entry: 0.875
